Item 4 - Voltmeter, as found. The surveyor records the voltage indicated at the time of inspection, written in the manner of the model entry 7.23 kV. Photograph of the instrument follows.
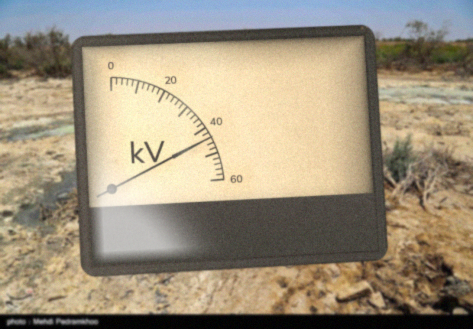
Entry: 44 kV
